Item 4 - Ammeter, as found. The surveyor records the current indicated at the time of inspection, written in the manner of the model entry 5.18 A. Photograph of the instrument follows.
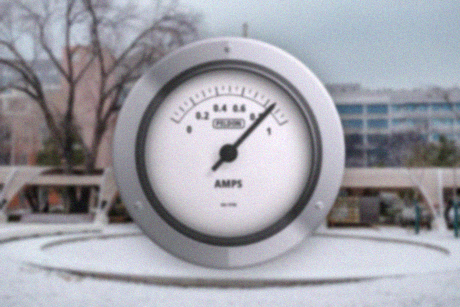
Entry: 0.85 A
